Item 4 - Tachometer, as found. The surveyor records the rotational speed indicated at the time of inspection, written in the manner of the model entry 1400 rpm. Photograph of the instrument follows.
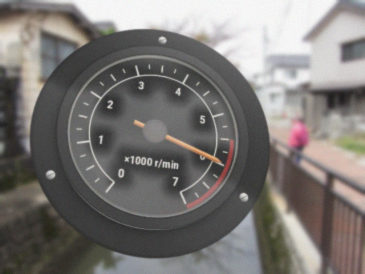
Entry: 6000 rpm
